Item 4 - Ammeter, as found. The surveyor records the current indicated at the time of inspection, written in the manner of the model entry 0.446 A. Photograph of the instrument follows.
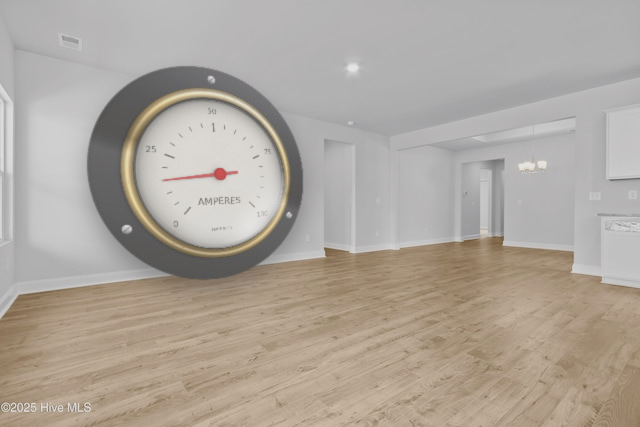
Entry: 15 A
